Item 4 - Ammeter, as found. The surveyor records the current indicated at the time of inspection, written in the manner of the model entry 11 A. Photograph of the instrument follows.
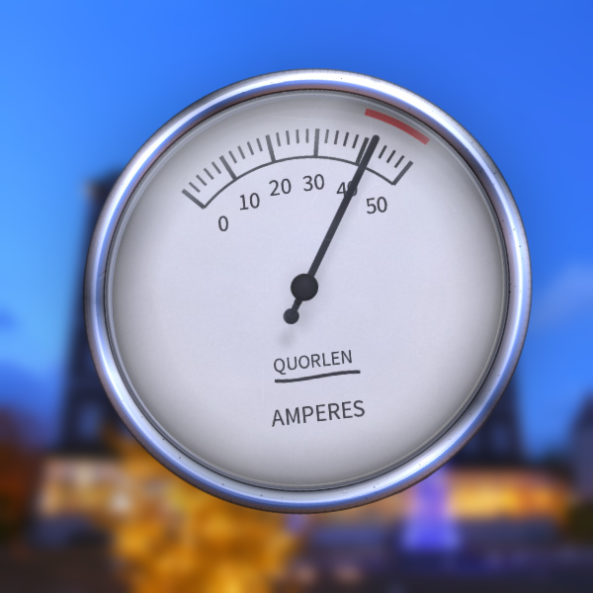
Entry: 42 A
